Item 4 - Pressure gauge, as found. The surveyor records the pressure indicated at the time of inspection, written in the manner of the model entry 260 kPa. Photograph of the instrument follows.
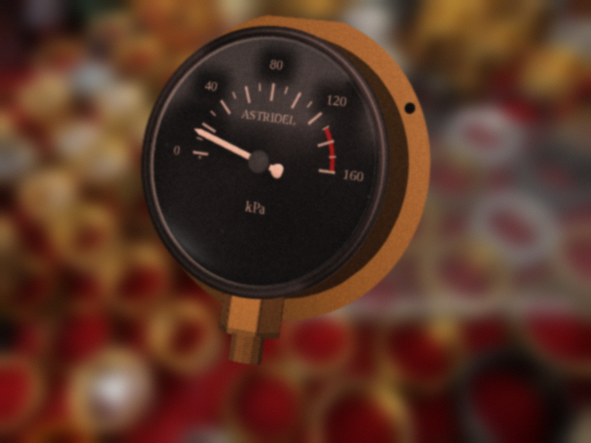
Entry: 15 kPa
